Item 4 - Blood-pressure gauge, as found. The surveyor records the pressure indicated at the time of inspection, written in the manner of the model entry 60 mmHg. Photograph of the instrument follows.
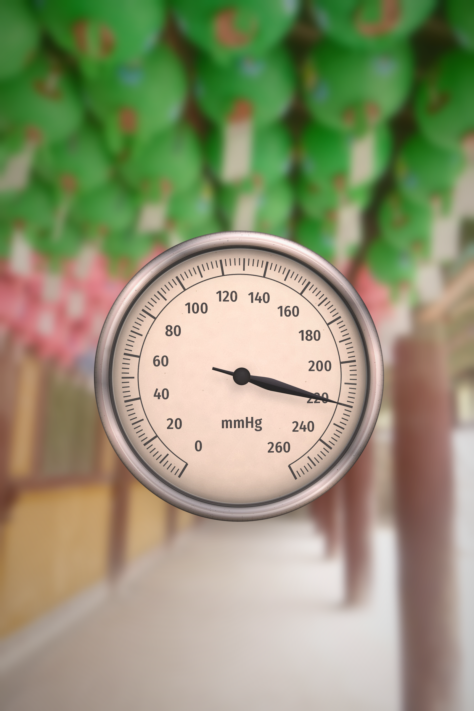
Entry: 220 mmHg
